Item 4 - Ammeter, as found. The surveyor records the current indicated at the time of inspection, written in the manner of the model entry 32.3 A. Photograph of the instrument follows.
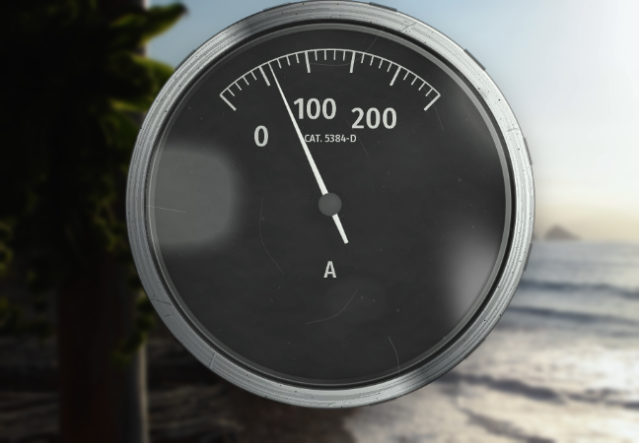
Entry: 60 A
